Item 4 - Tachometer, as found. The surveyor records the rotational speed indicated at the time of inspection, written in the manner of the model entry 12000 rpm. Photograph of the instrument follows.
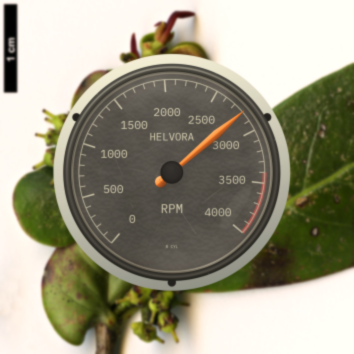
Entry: 2800 rpm
